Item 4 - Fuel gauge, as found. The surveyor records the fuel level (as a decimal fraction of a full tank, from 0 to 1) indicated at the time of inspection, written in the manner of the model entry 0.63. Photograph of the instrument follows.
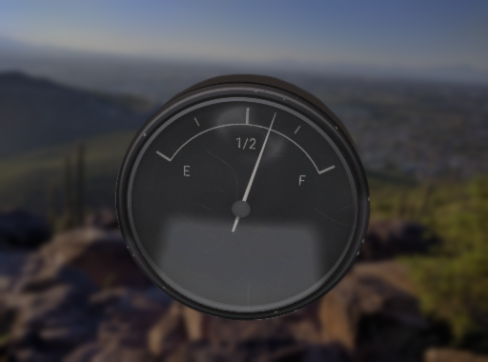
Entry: 0.625
